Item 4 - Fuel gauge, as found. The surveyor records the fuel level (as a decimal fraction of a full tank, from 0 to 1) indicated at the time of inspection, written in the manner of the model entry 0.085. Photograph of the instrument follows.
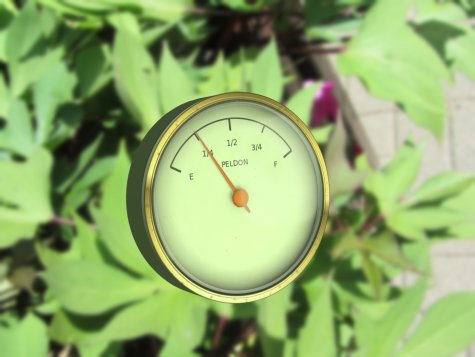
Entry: 0.25
